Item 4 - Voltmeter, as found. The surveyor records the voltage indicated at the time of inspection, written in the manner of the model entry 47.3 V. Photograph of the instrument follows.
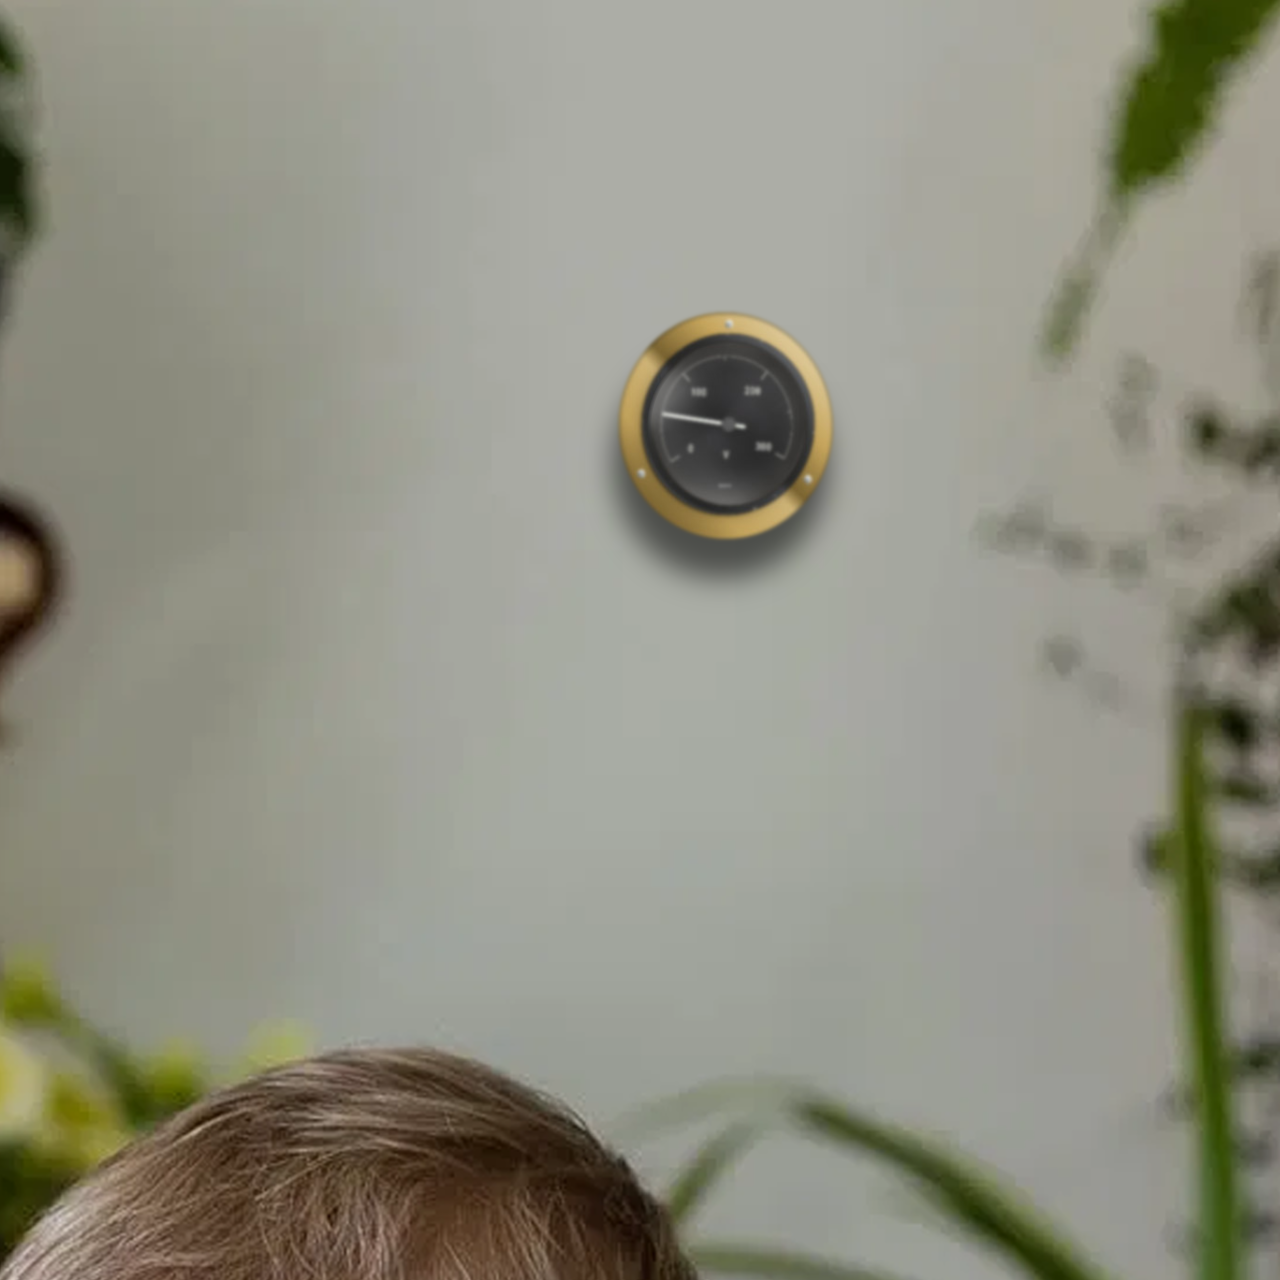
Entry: 50 V
